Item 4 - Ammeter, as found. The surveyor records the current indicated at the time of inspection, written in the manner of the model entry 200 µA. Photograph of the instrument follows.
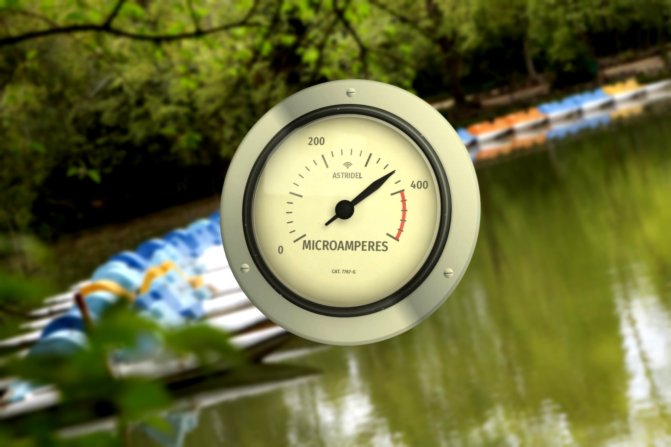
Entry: 360 µA
